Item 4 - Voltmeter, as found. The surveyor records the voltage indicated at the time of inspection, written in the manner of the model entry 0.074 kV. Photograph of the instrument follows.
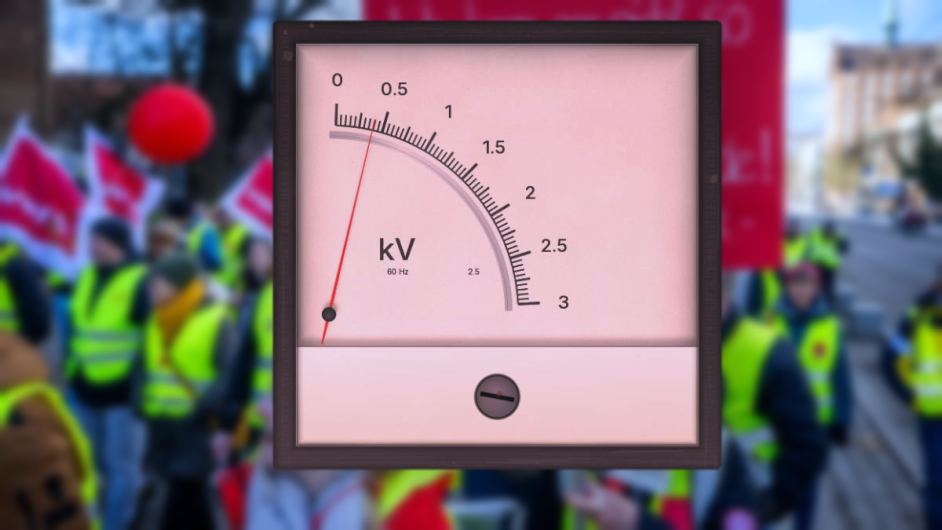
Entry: 0.4 kV
